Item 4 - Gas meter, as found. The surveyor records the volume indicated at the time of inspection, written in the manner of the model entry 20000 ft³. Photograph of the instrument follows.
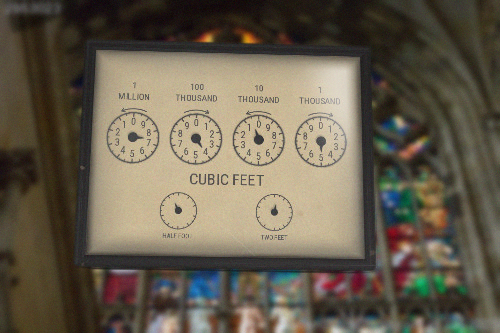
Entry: 740500 ft³
